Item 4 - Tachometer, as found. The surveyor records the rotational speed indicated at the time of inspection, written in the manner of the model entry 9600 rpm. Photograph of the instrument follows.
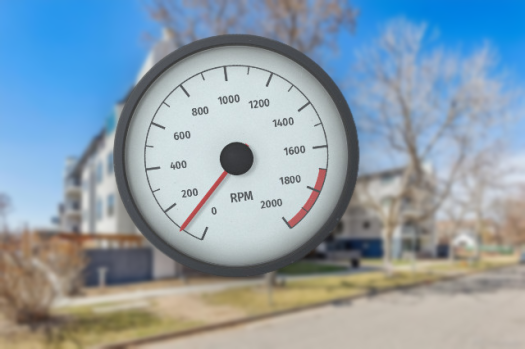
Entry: 100 rpm
